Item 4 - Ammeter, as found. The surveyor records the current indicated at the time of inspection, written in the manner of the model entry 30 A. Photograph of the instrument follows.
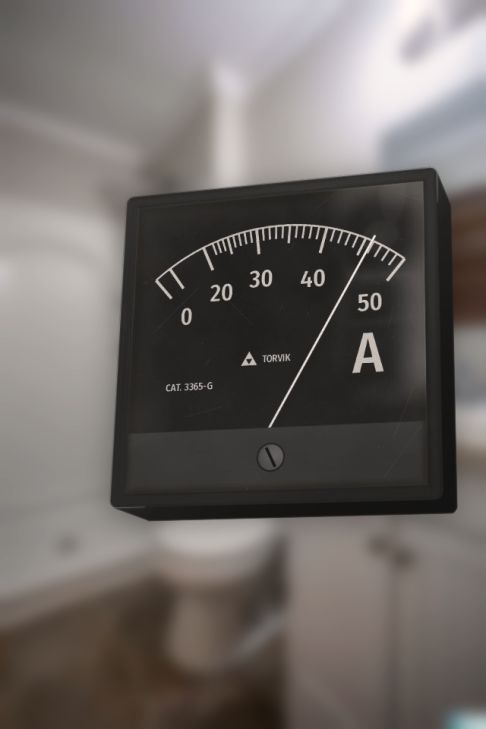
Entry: 46 A
